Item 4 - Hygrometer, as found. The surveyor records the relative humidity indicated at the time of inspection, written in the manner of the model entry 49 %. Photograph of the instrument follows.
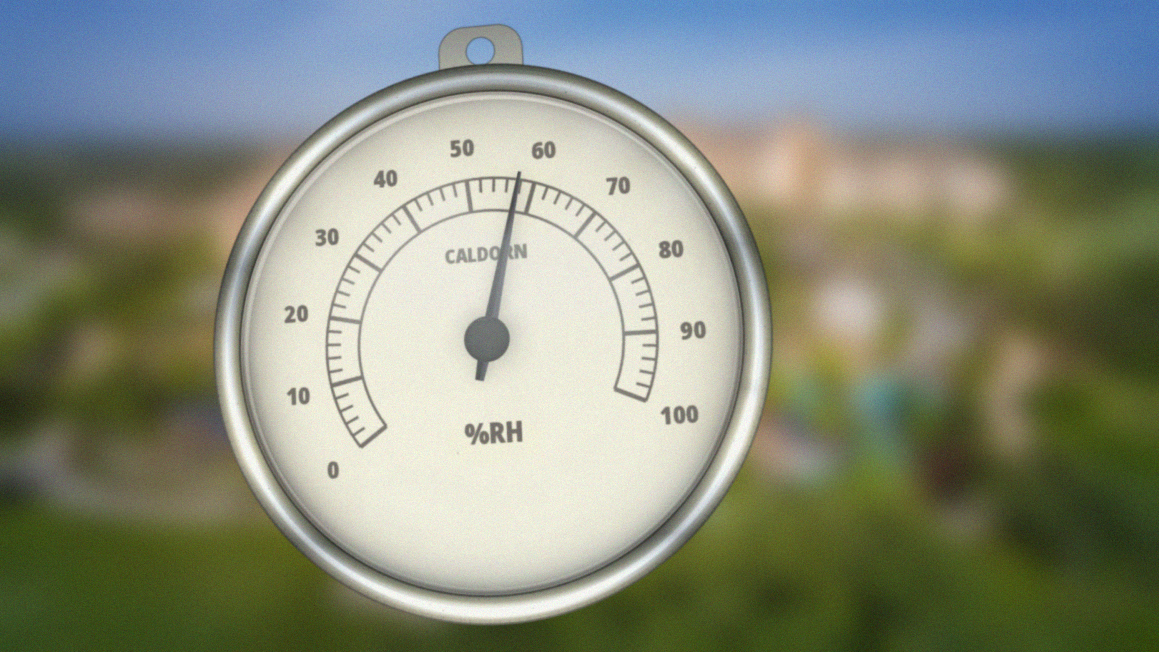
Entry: 58 %
